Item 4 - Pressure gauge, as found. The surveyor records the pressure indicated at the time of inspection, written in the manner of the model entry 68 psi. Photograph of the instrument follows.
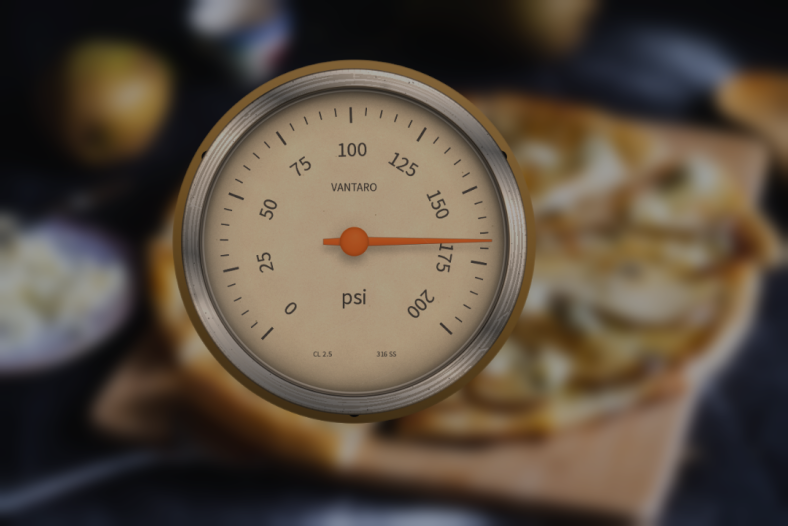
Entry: 167.5 psi
